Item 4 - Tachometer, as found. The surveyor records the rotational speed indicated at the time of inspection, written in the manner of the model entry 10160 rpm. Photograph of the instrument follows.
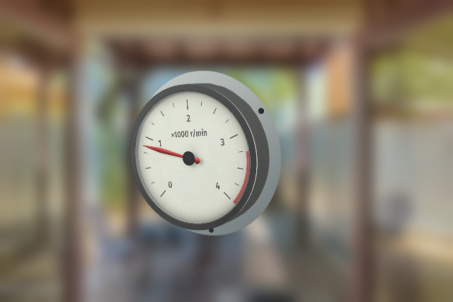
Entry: 875 rpm
